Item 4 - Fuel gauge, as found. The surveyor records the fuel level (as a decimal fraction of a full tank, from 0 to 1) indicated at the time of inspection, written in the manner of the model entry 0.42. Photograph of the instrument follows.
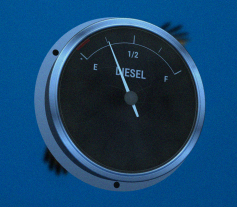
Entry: 0.25
